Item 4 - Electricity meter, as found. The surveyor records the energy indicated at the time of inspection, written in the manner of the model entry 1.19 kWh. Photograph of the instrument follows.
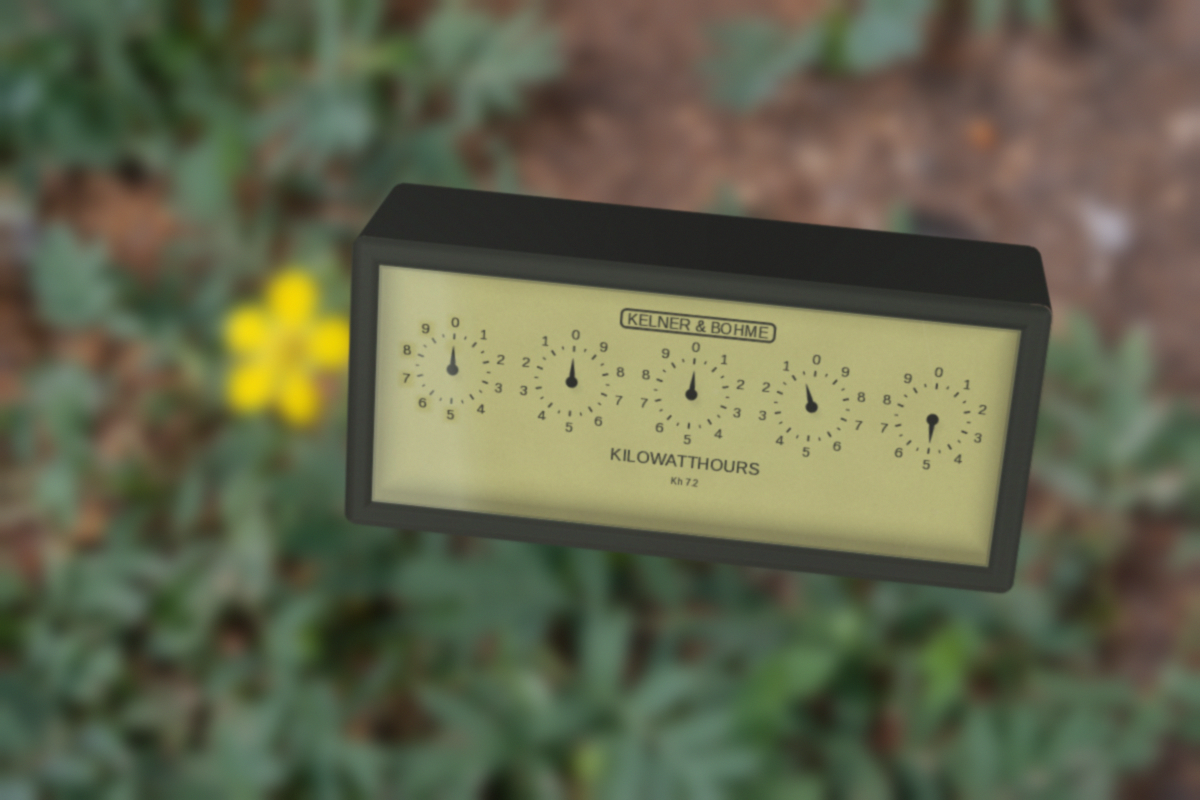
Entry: 5 kWh
